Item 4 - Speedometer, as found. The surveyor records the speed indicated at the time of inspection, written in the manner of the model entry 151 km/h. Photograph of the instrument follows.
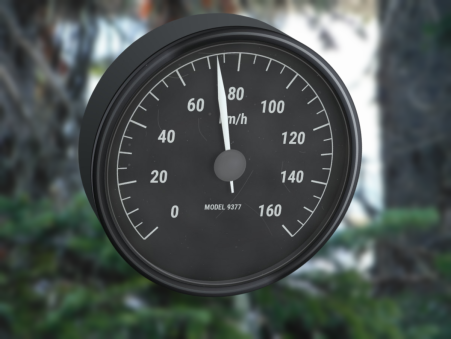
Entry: 72.5 km/h
